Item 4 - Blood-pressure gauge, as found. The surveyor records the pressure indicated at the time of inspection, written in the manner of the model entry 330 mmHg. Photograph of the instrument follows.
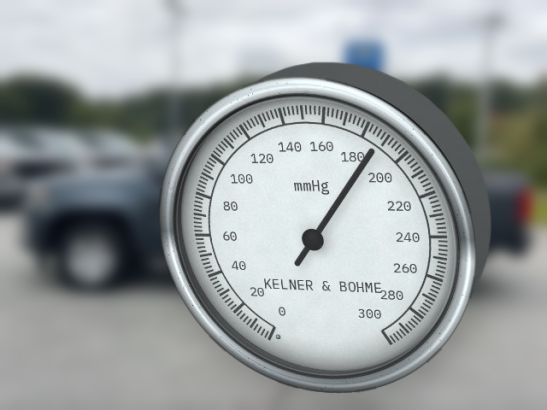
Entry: 188 mmHg
